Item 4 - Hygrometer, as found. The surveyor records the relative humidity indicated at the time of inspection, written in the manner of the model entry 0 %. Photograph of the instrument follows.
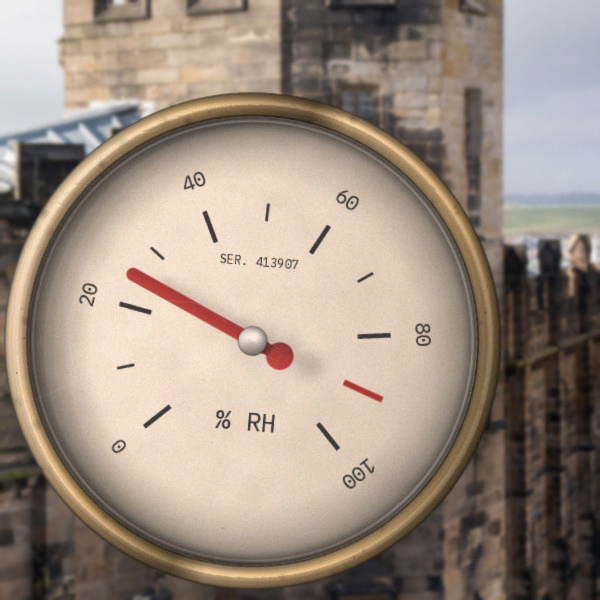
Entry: 25 %
